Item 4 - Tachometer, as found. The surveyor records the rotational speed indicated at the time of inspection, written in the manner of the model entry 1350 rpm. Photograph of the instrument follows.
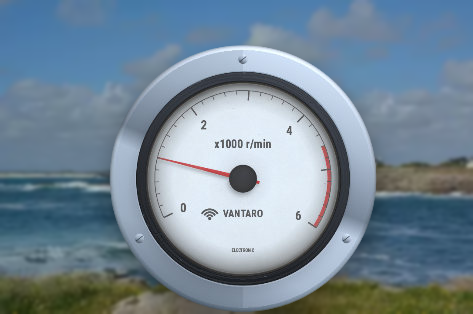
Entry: 1000 rpm
